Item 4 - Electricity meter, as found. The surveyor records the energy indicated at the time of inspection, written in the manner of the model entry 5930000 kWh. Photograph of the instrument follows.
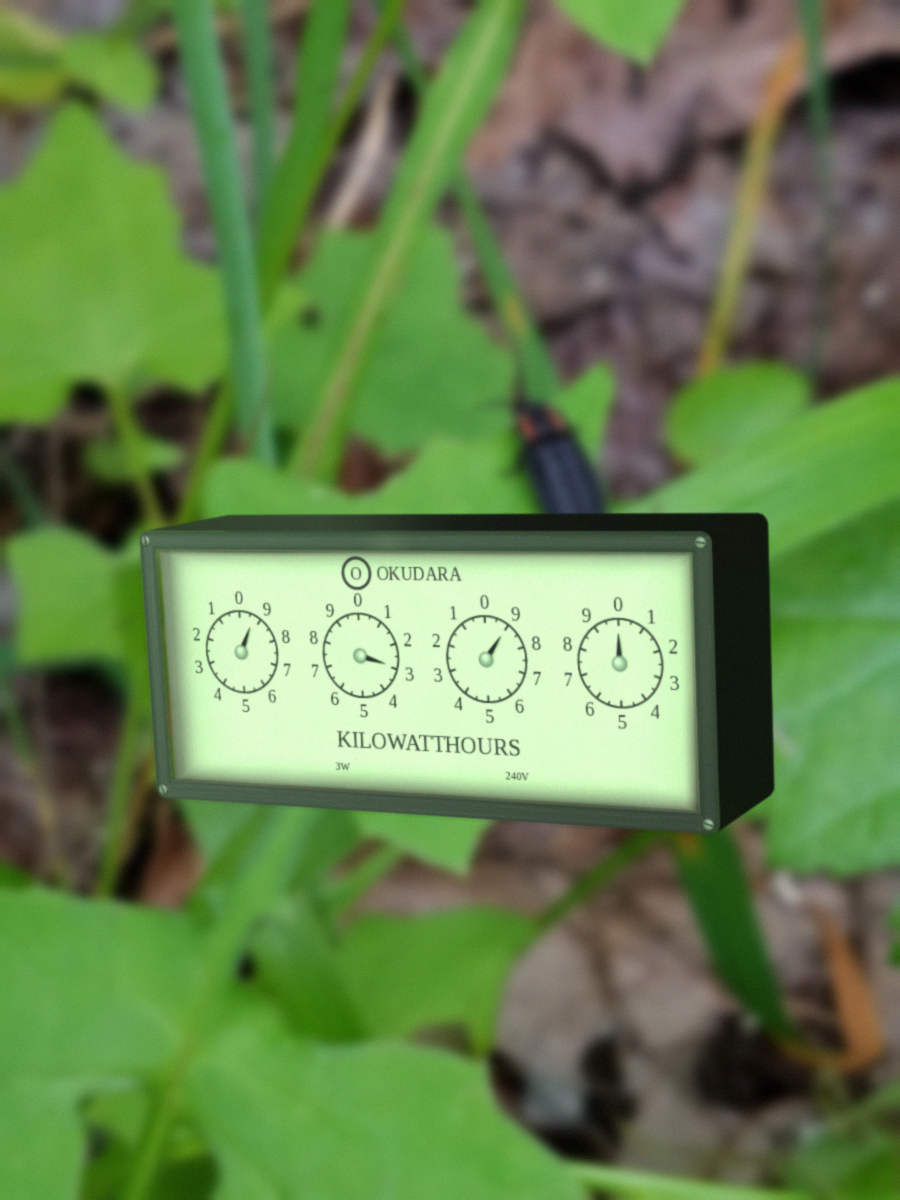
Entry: 9290 kWh
